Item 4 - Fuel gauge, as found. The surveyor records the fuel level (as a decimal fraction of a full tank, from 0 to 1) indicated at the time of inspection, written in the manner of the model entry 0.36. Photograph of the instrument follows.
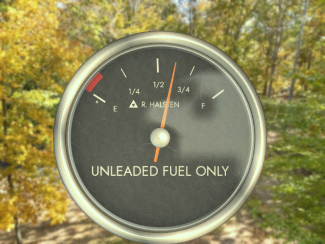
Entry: 0.625
